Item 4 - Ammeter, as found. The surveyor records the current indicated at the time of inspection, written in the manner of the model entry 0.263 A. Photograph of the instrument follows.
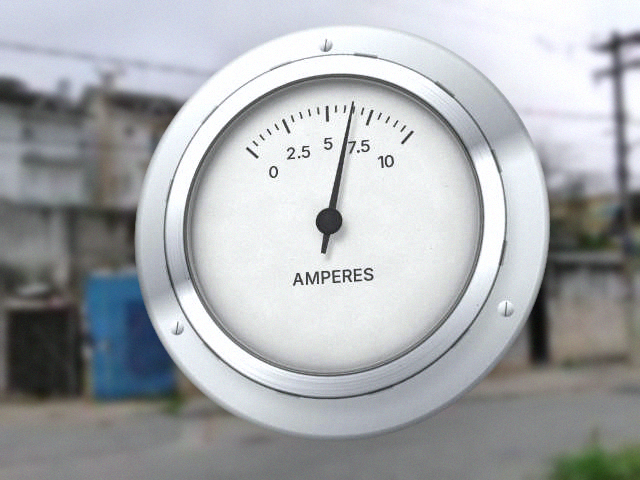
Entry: 6.5 A
